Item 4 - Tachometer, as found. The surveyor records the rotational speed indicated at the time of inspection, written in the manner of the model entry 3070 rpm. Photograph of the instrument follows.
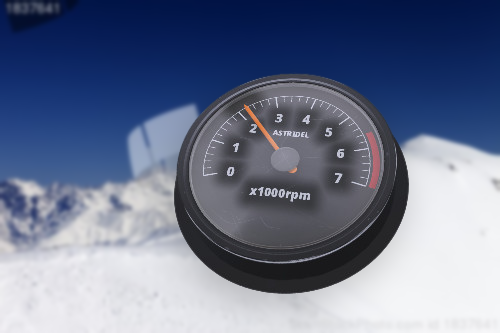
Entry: 2200 rpm
